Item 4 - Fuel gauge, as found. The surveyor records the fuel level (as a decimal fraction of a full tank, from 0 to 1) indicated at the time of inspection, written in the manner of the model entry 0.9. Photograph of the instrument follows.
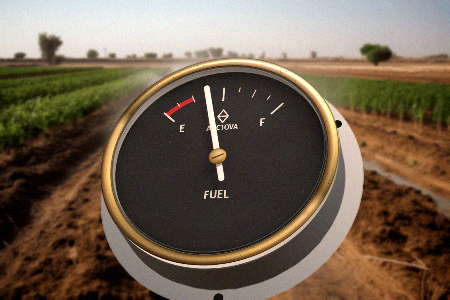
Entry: 0.375
